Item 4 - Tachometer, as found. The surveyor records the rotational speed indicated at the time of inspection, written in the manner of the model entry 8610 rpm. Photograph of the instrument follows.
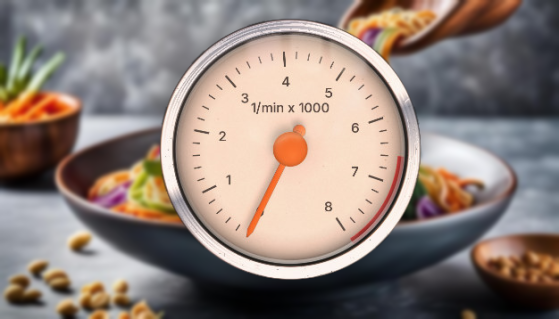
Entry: 0 rpm
